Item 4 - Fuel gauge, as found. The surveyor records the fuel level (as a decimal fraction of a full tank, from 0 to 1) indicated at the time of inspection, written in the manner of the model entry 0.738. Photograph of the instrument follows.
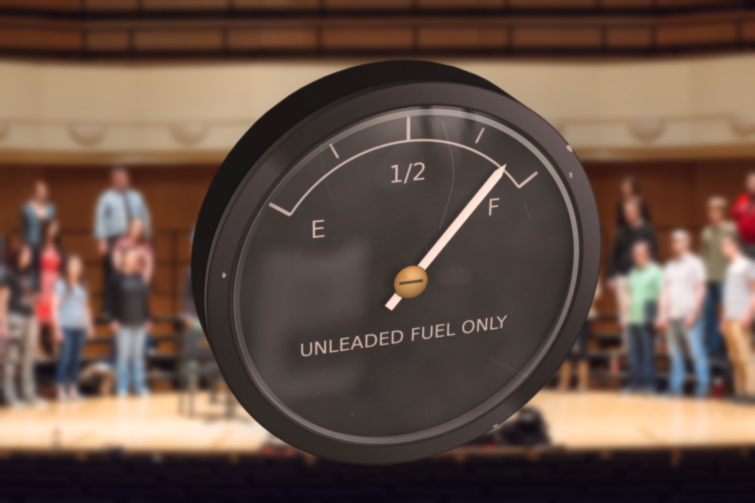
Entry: 0.875
